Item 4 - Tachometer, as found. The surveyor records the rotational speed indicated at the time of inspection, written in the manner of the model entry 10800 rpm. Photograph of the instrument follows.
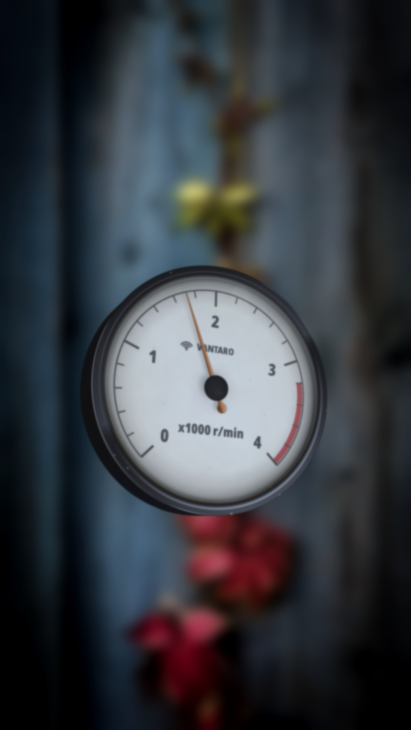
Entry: 1700 rpm
